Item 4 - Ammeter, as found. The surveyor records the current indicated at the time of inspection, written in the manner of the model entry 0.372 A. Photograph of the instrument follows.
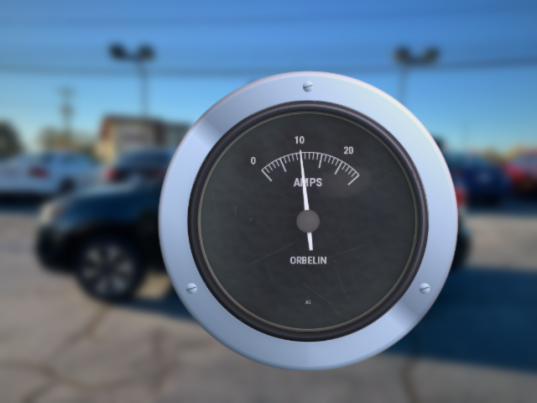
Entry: 10 A
